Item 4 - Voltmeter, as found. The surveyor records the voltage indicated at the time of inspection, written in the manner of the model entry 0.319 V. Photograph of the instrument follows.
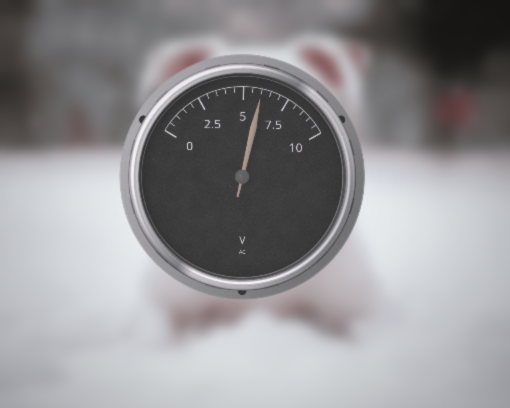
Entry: 6 V
